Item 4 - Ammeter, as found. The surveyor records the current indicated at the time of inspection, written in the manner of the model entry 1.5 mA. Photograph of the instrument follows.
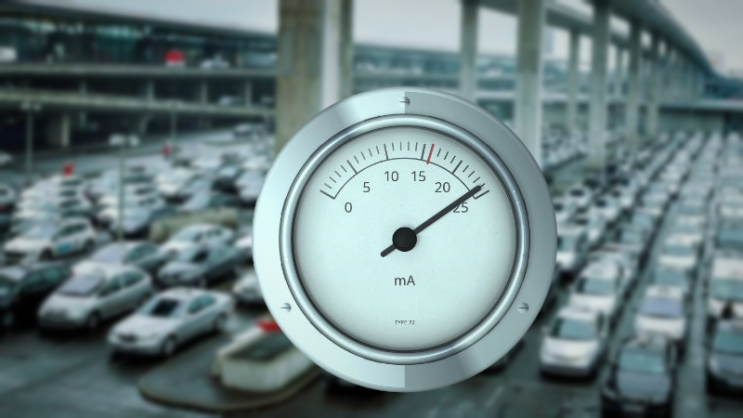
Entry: 24 mA
